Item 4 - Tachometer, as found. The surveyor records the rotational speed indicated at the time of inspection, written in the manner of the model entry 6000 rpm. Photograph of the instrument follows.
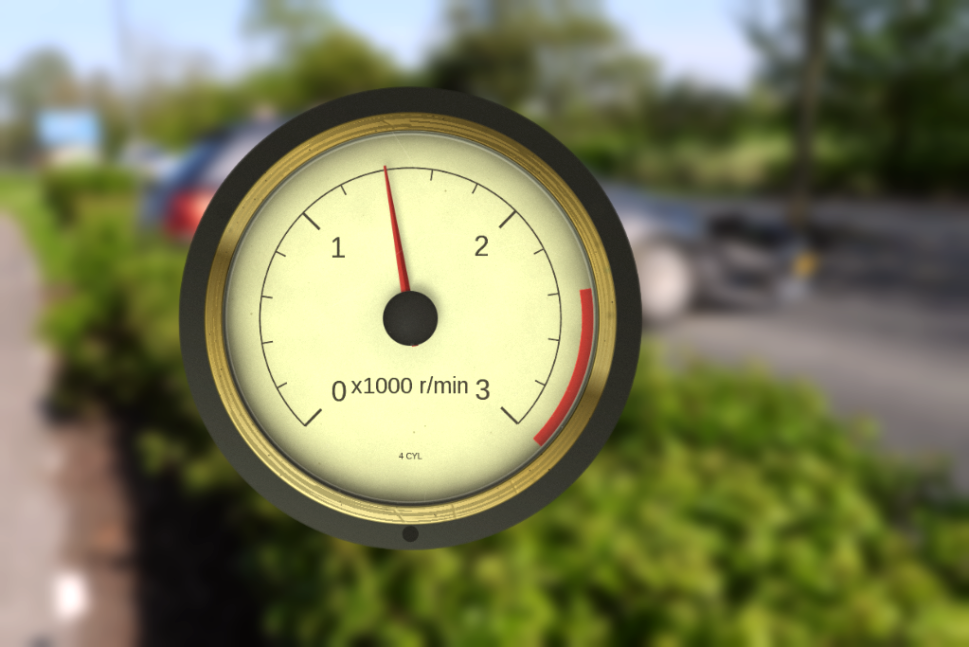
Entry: 1400 rpm
